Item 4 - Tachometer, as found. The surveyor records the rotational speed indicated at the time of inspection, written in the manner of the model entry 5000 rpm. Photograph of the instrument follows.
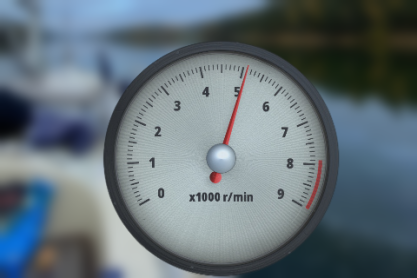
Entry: 5100 rpm
